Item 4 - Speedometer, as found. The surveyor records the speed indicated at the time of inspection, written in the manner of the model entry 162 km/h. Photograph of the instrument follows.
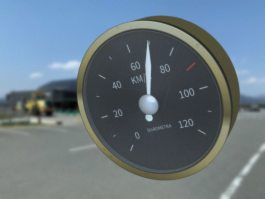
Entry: 70 km/h
